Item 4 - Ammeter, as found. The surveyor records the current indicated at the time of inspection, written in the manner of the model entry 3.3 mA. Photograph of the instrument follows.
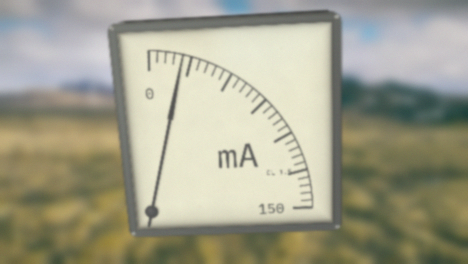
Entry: 20 mA
